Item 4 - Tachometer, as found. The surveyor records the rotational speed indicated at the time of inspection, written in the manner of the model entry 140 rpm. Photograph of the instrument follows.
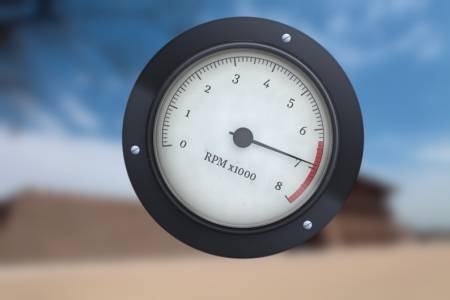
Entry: 6900 rpm
